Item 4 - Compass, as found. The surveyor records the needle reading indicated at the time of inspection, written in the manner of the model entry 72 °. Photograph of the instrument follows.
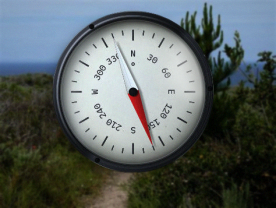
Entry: 160 °
